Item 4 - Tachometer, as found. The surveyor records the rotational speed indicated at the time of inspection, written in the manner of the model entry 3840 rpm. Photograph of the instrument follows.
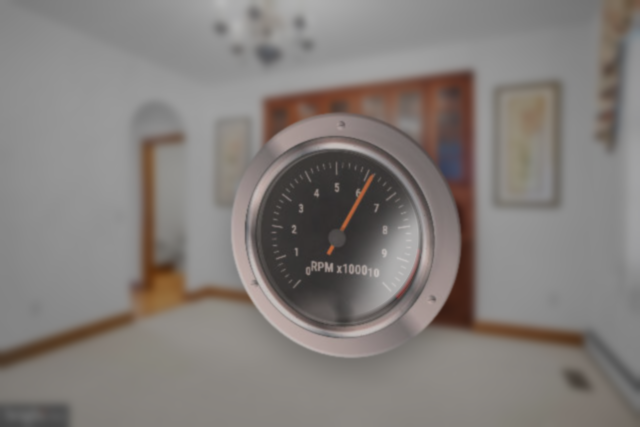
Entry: 6200 rpm
